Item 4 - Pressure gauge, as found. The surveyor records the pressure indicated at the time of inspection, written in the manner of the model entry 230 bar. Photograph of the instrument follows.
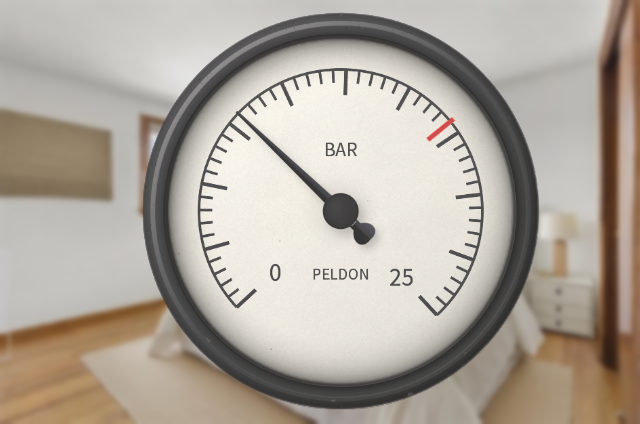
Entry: 8 bar
